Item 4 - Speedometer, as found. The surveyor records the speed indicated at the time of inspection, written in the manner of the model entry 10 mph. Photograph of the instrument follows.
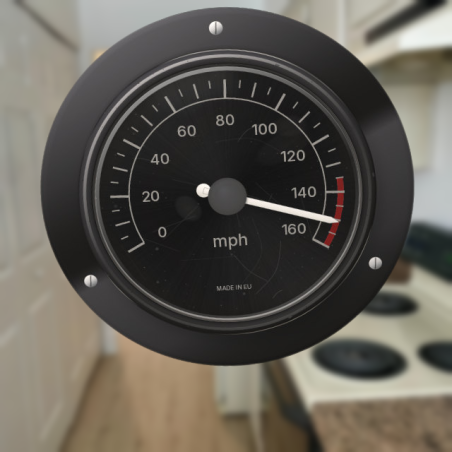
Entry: 150 mph
